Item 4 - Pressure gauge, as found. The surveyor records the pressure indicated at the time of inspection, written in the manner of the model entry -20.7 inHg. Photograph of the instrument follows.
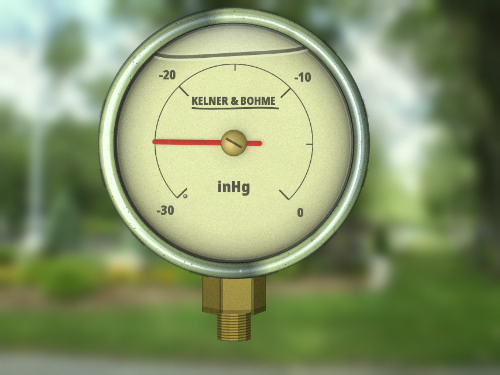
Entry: -25 inHg
